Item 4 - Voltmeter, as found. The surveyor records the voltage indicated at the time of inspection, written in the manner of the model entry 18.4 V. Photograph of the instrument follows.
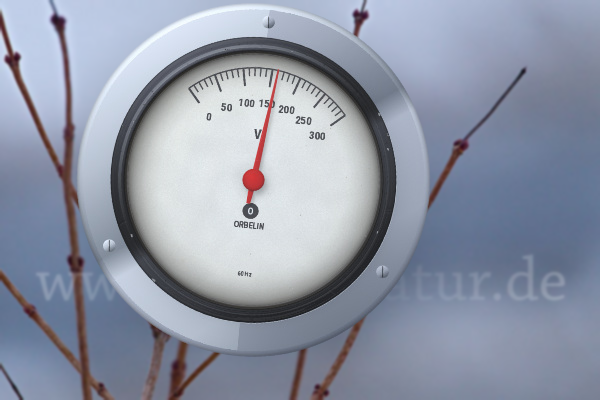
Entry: 160 V
